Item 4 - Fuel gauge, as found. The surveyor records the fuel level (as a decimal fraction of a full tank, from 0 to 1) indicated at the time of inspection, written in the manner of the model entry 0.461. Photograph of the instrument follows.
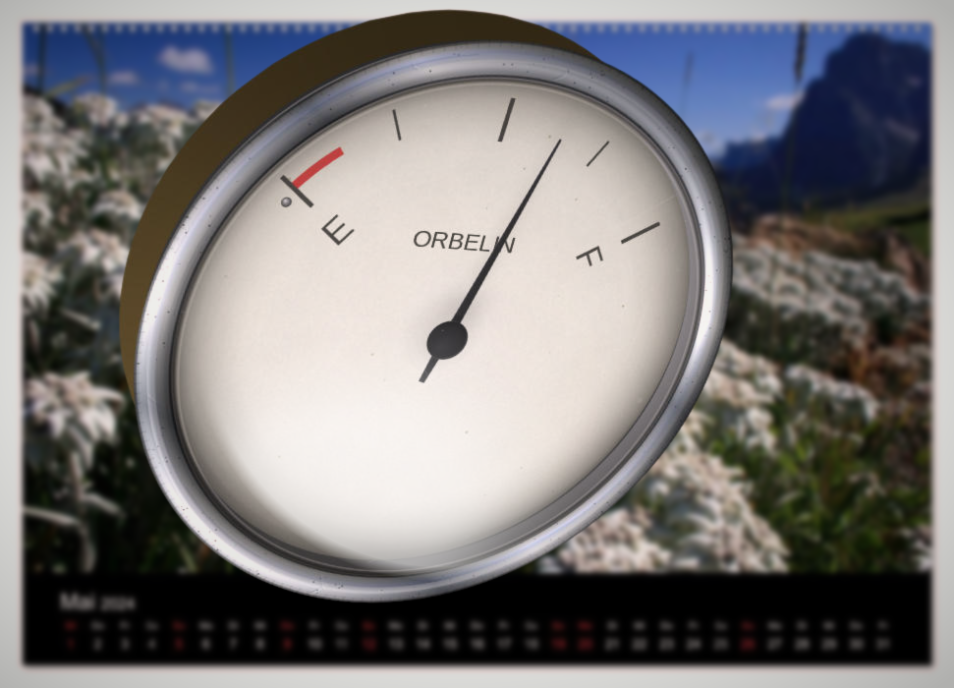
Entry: 0.625
